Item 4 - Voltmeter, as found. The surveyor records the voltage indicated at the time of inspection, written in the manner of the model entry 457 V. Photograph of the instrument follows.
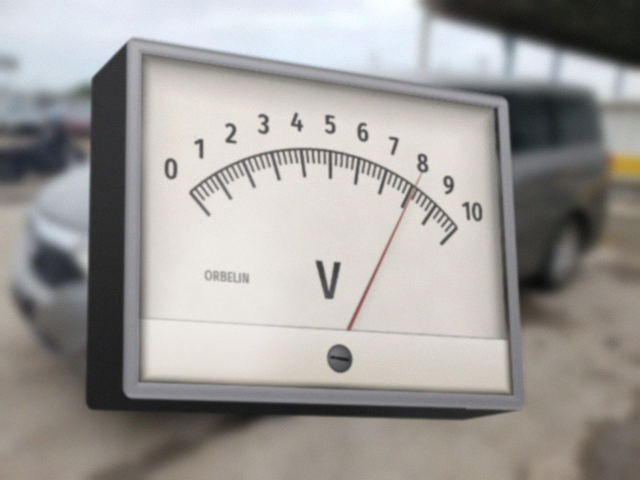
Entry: 8 V
